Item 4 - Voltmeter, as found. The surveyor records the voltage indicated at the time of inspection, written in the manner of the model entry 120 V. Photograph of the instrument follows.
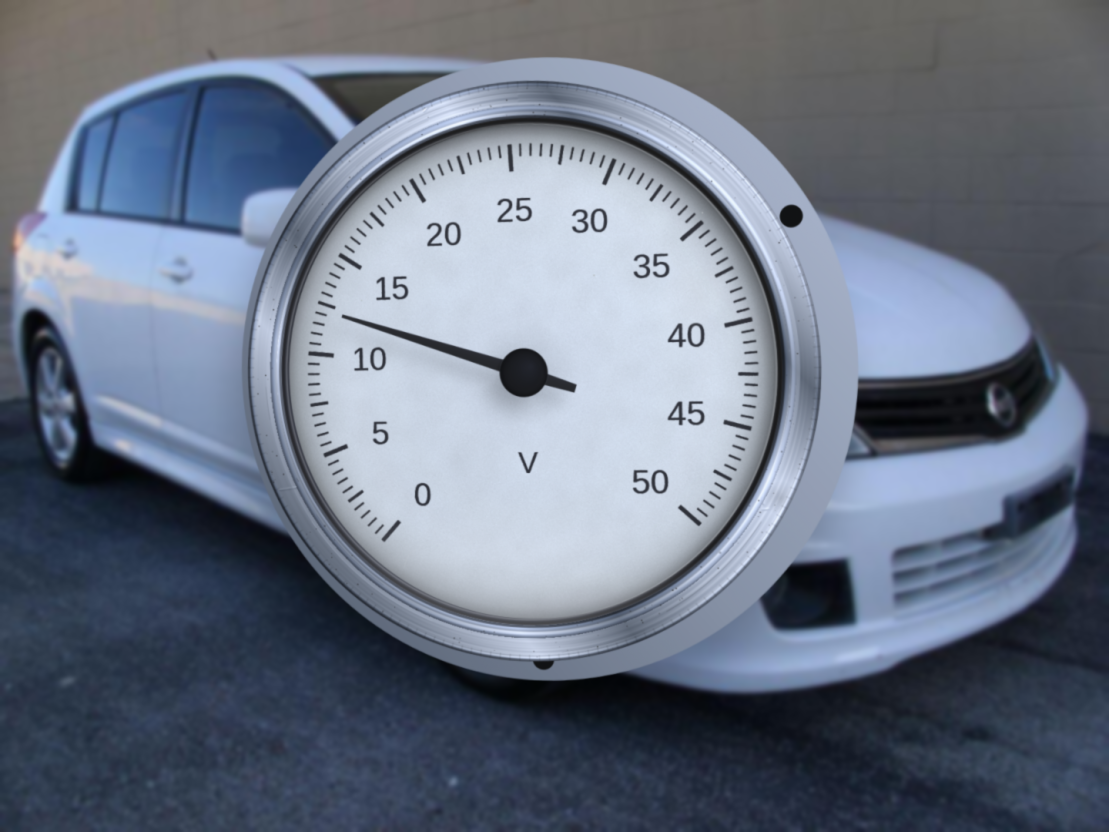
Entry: 12.25 V
